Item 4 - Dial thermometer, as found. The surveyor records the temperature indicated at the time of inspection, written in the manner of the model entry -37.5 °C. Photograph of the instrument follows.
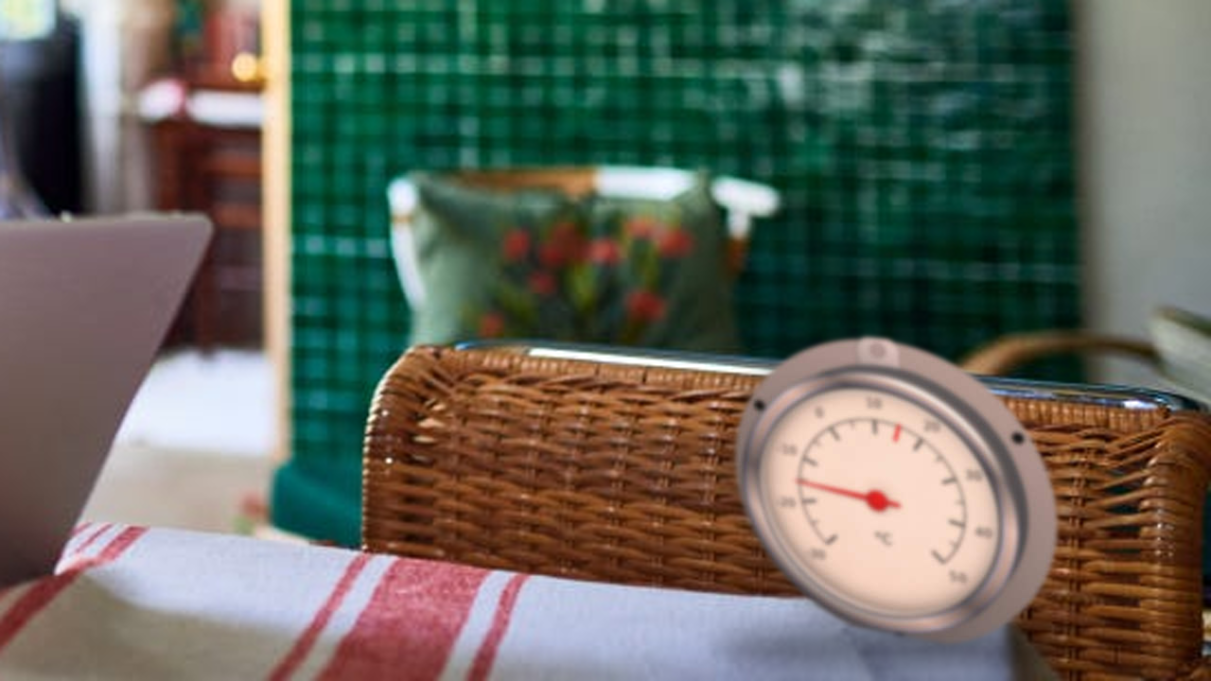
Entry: -15 °C
